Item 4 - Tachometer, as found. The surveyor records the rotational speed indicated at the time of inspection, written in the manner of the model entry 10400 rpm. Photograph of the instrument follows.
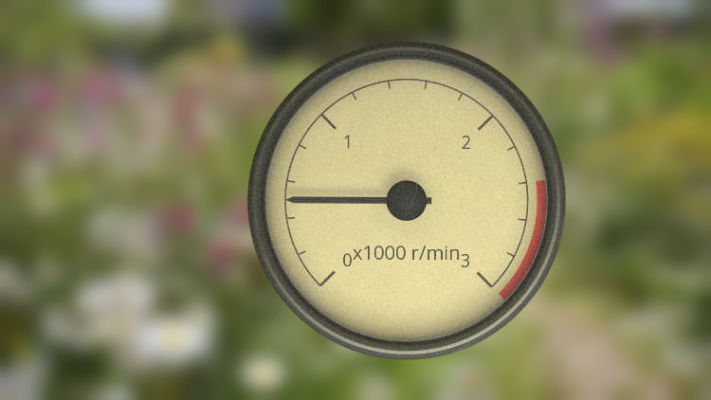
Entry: 500 rpm
